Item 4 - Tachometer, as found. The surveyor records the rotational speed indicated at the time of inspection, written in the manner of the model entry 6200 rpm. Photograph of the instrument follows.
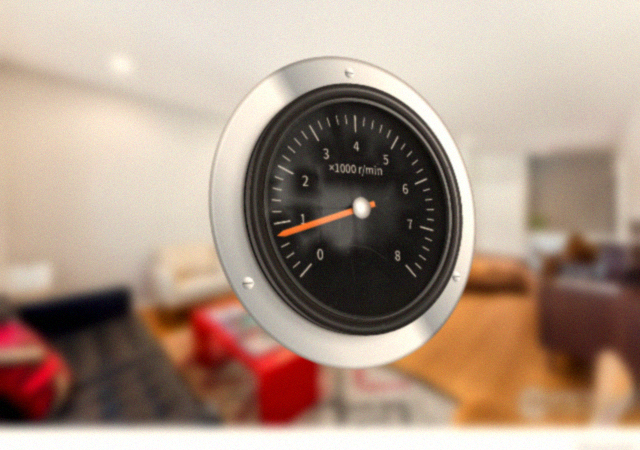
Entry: 800 rpm
